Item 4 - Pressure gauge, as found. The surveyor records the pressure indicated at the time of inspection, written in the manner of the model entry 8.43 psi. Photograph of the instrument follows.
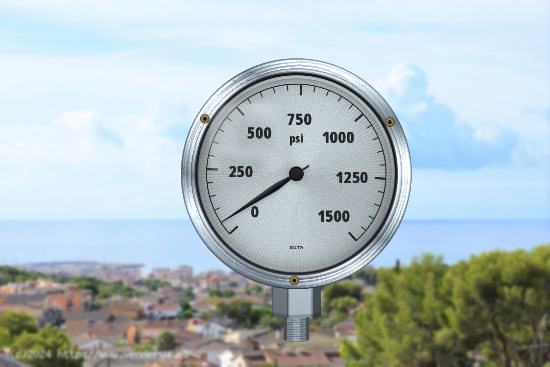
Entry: 50 psi
